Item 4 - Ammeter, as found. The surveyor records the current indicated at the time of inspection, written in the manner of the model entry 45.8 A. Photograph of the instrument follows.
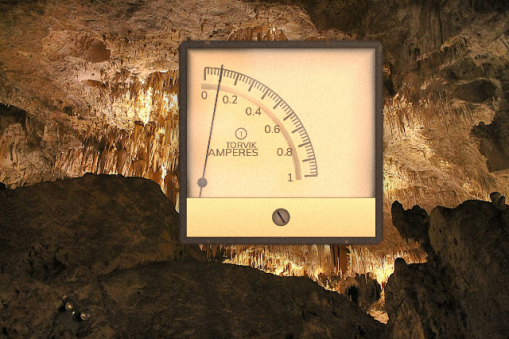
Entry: 0.1 A
